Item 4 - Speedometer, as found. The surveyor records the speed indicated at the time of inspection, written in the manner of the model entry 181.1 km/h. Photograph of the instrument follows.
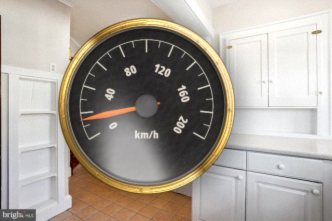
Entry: 15 km/h
